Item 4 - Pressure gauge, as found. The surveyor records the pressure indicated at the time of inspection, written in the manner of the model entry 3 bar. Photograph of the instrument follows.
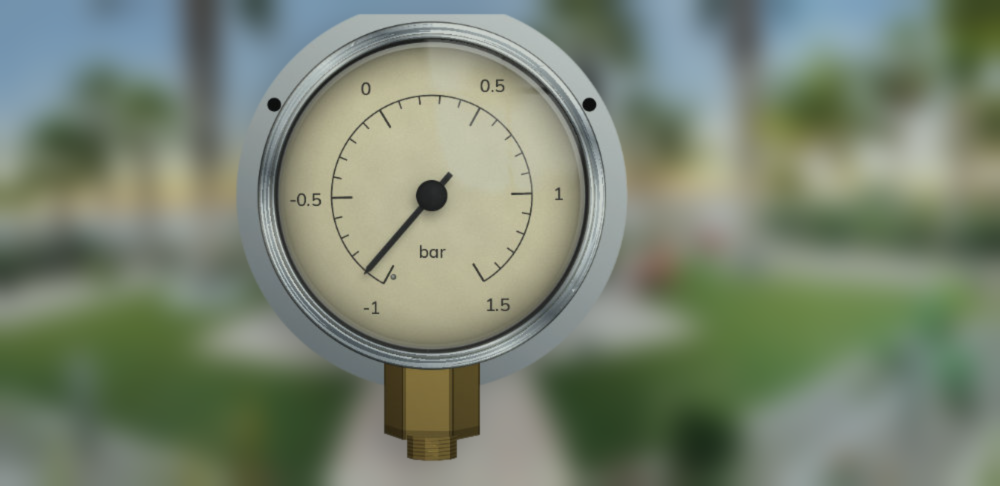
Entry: -0.9 bar
